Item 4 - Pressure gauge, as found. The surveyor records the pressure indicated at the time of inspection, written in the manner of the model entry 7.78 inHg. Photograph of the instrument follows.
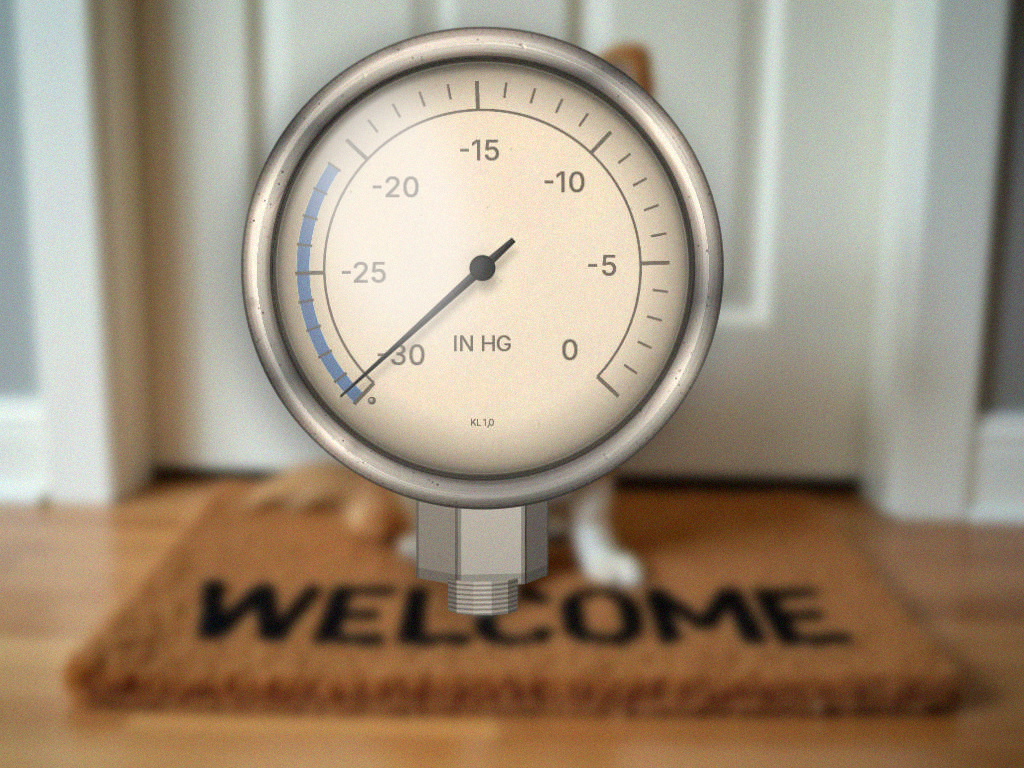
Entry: -29.5 inHg
